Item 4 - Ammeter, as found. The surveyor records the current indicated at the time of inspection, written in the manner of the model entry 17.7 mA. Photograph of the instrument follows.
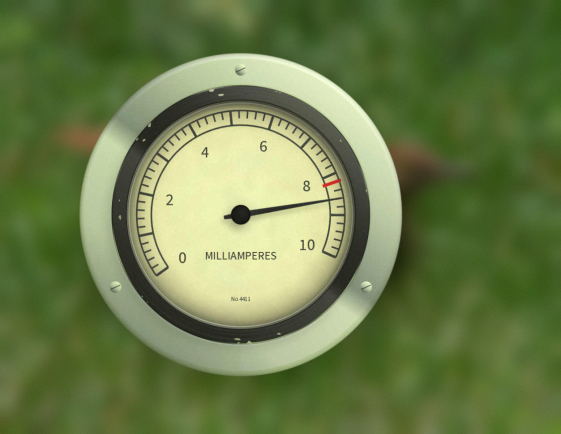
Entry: 8.6 mA
